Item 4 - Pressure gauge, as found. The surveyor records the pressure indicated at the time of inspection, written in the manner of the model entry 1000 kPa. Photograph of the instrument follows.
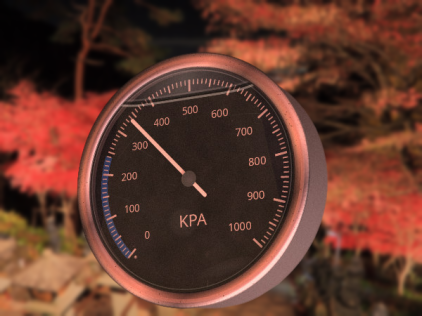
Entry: 340 kPa
